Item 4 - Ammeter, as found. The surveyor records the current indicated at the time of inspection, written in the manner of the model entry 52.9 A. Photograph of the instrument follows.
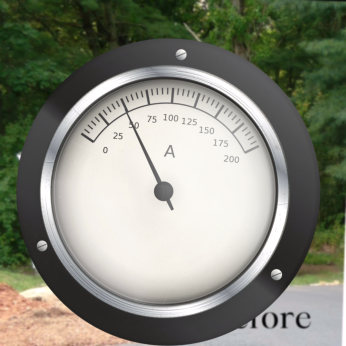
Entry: 50 A
